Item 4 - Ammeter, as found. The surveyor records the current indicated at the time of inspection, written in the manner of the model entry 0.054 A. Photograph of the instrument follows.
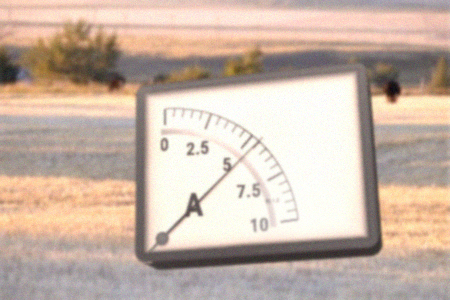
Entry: 5.5 A
